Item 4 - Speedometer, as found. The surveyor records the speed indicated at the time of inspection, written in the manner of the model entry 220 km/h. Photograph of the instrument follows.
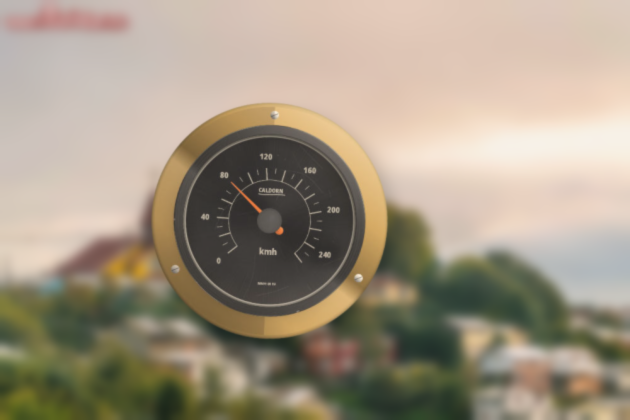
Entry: 80 km/h
